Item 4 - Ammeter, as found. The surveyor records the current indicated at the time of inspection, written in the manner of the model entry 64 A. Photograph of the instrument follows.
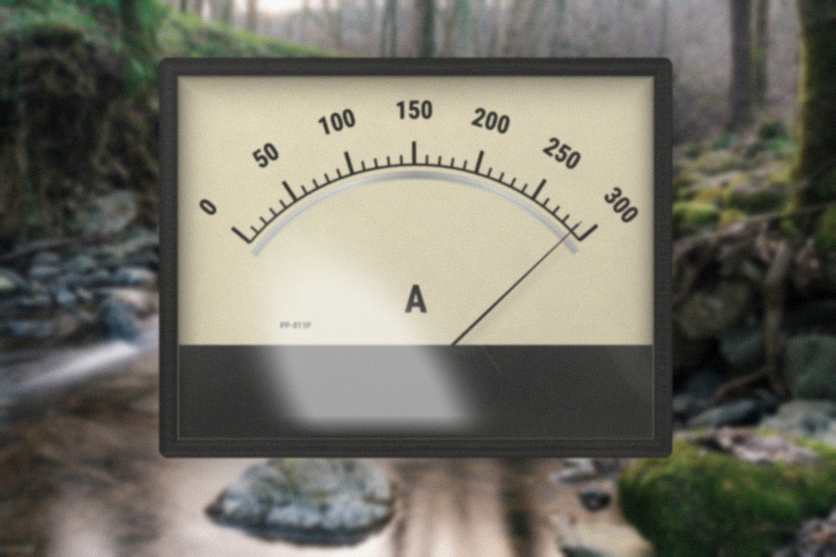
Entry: 290 A
